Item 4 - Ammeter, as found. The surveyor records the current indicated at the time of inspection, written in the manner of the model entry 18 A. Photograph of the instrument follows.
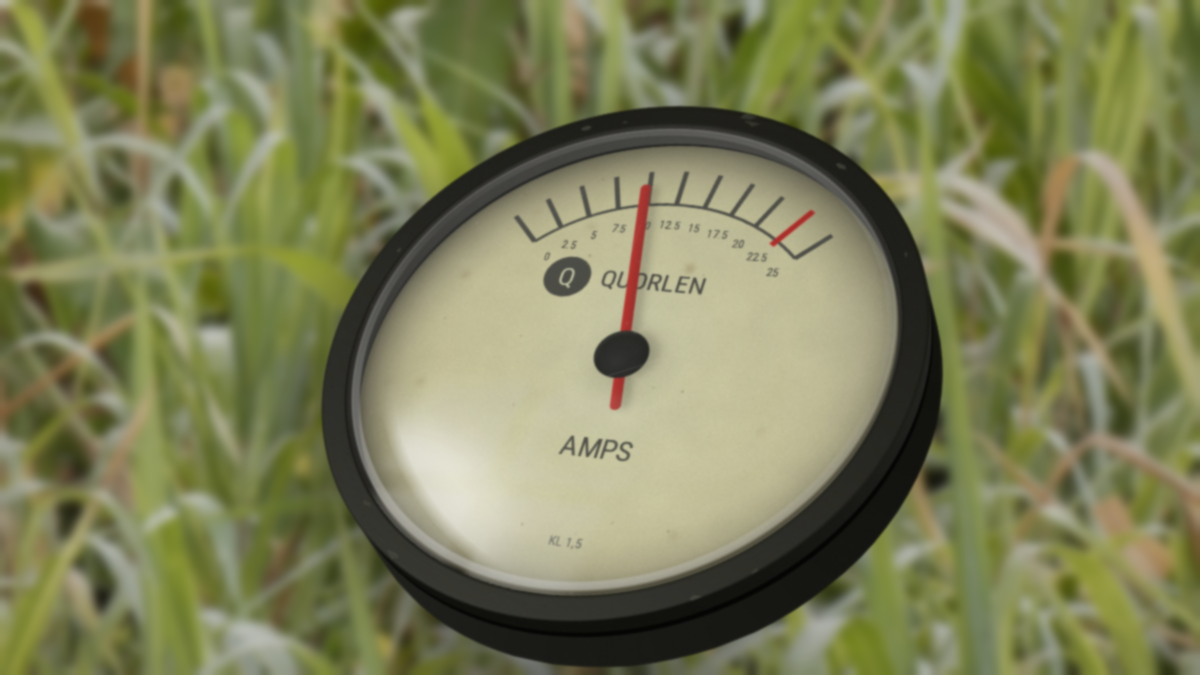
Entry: 10 A
